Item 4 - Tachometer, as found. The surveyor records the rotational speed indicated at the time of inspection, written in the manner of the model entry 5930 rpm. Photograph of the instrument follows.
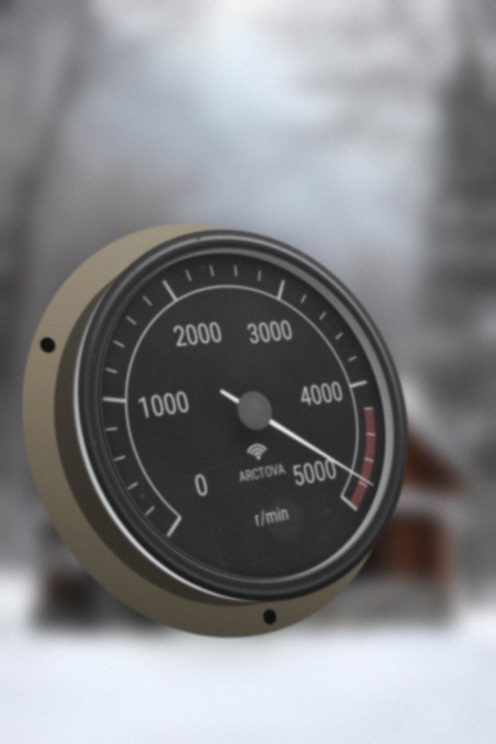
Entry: 4800 rpm
